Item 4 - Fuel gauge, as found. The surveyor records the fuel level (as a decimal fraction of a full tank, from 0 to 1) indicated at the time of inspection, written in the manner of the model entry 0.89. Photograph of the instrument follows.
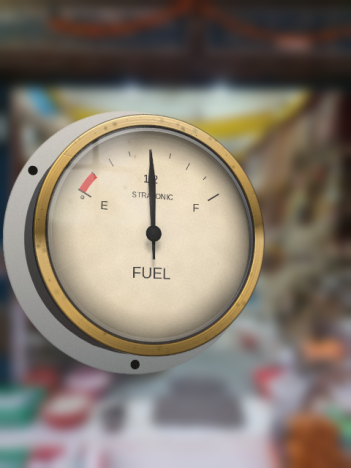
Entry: 0.5
